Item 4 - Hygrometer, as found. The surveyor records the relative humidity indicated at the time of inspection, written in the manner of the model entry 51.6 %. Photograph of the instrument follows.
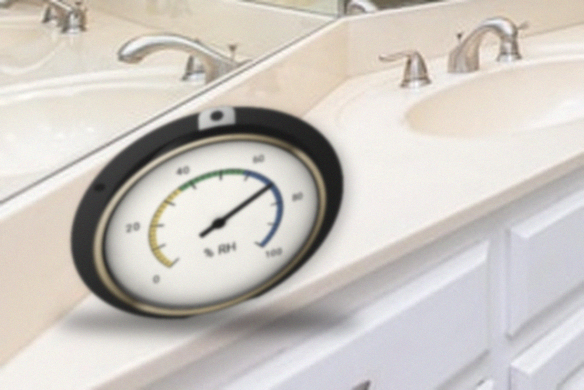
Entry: 70 %
